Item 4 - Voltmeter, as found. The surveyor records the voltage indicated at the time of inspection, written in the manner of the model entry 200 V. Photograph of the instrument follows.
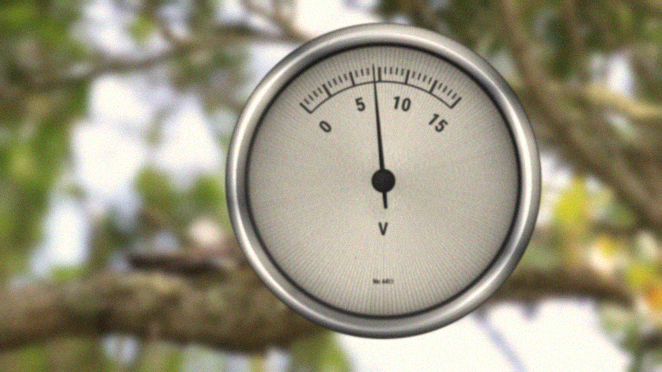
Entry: 7 V
